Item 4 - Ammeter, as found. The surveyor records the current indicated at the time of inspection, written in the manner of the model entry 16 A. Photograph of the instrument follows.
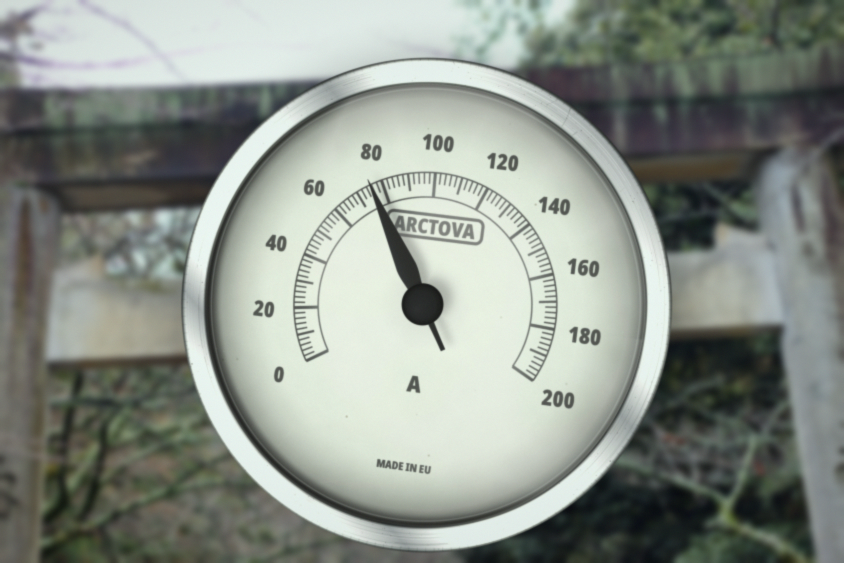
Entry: 76 A
